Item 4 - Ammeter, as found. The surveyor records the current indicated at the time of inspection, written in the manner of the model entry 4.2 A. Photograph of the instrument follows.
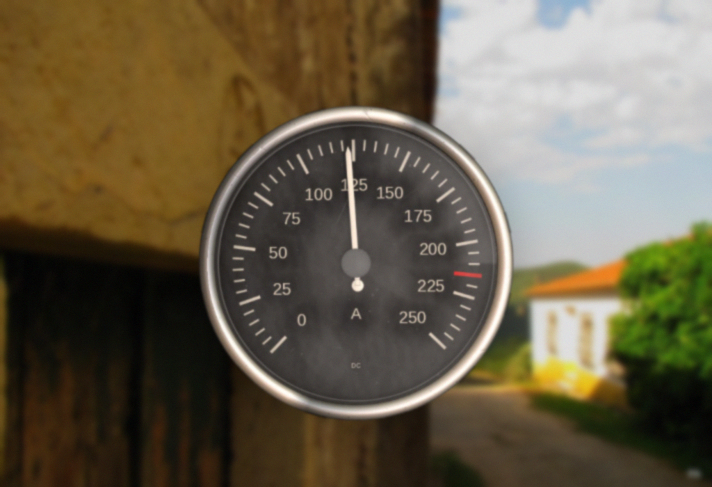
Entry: 122.5 A
